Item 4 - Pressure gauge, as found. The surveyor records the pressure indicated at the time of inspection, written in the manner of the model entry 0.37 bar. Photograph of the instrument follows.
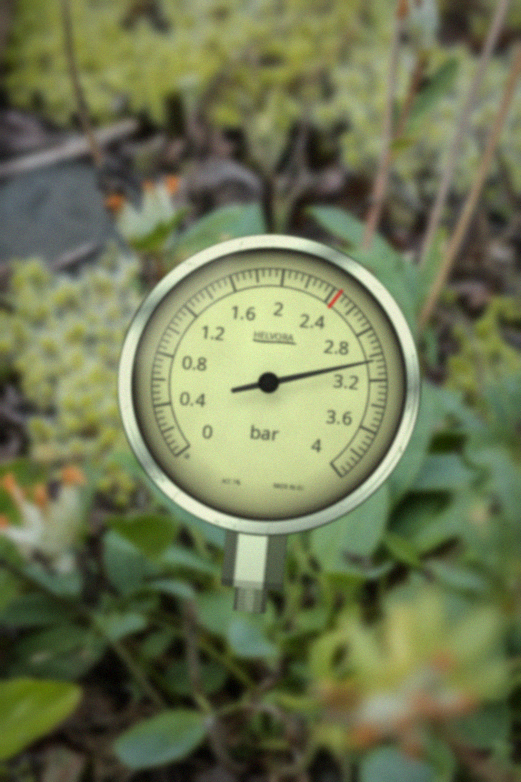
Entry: 3.05 bar
